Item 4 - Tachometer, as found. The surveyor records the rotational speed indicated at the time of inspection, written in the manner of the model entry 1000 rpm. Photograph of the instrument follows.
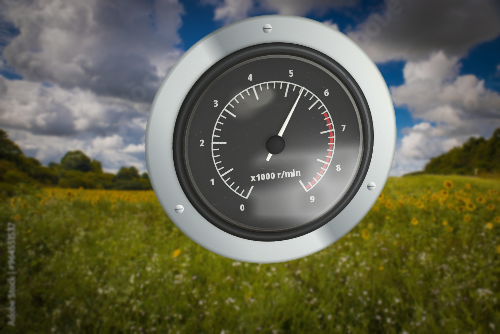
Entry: 5400 rpm
